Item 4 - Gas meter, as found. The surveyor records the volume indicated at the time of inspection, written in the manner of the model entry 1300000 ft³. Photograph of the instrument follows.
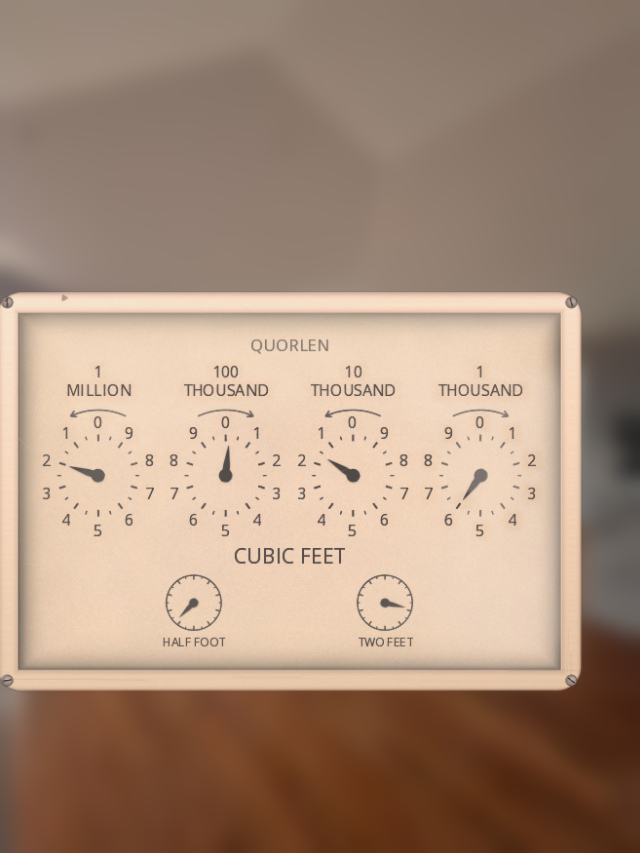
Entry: 201600 ft³
